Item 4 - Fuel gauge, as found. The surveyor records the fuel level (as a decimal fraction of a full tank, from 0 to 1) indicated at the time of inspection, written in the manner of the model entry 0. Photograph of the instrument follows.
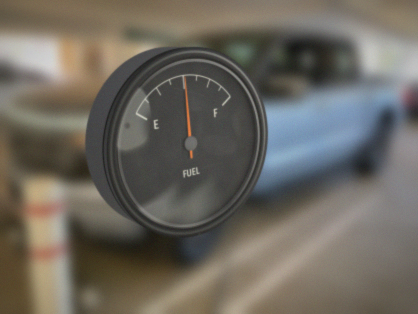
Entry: 0.5
